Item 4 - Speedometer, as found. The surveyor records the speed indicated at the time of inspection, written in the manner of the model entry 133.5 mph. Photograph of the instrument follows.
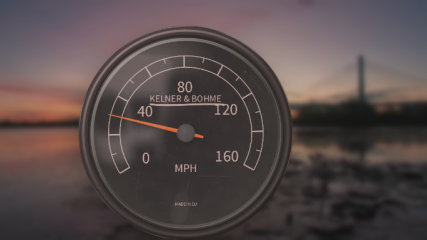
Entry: 30 mph
